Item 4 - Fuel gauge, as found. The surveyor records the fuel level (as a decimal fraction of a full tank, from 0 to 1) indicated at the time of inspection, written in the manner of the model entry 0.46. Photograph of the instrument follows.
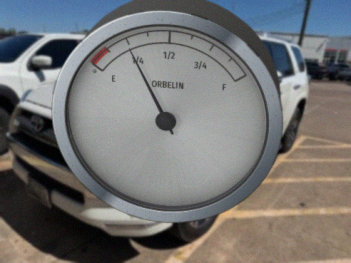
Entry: 0.25
